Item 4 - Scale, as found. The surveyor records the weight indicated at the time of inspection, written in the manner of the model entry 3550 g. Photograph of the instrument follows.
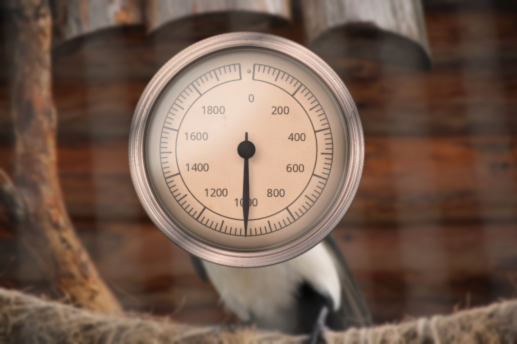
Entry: 1000 g
